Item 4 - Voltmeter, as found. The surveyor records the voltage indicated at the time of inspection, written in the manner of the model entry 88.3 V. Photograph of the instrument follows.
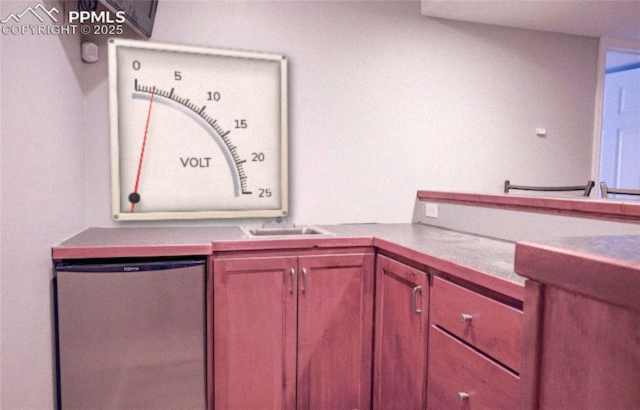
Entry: 2.5 V
